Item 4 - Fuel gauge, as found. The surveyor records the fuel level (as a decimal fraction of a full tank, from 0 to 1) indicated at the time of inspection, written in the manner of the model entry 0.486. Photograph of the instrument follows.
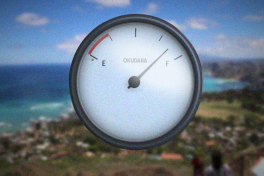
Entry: 0.875
